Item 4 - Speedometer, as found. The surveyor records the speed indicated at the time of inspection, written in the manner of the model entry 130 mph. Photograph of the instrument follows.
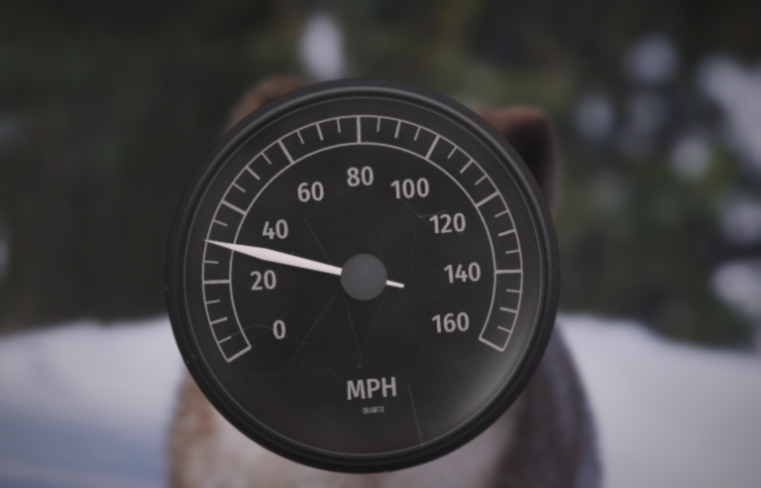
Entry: 30 mph
